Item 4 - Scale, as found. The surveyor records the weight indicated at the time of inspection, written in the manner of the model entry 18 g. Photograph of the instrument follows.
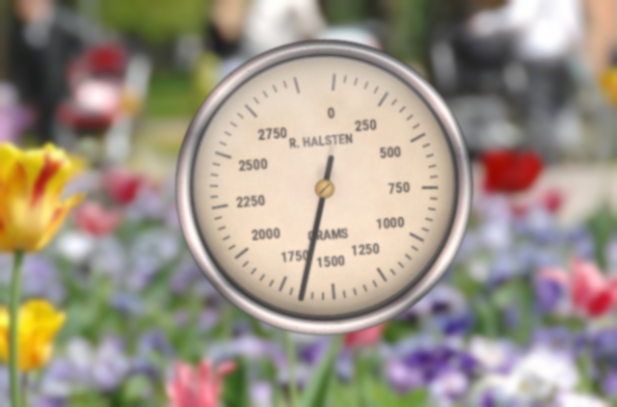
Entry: 1650 g
